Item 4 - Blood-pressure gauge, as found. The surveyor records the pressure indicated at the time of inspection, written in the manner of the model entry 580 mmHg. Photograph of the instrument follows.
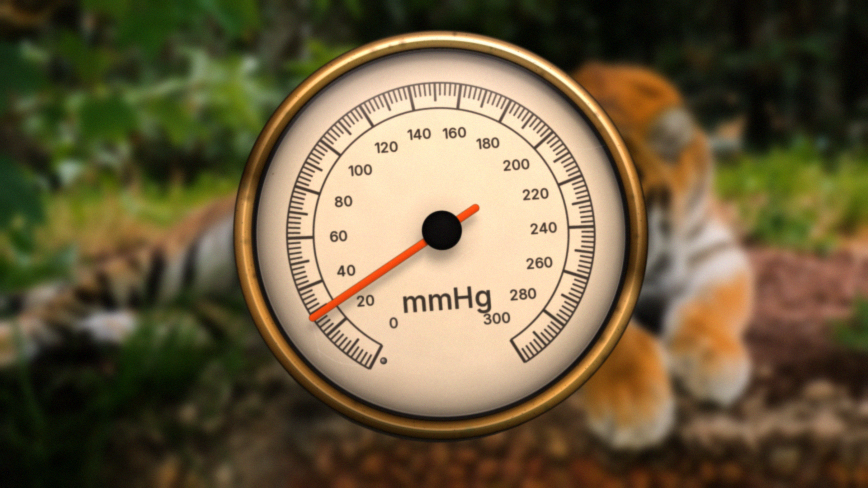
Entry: 28 mmHg
